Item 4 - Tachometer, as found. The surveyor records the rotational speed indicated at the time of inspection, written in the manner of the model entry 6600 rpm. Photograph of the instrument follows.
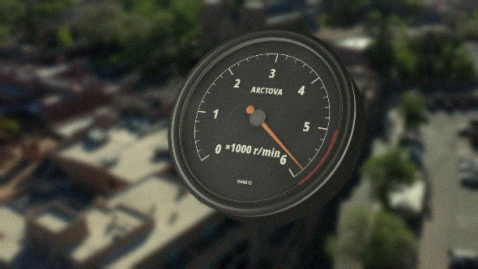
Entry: 5800 rpm
